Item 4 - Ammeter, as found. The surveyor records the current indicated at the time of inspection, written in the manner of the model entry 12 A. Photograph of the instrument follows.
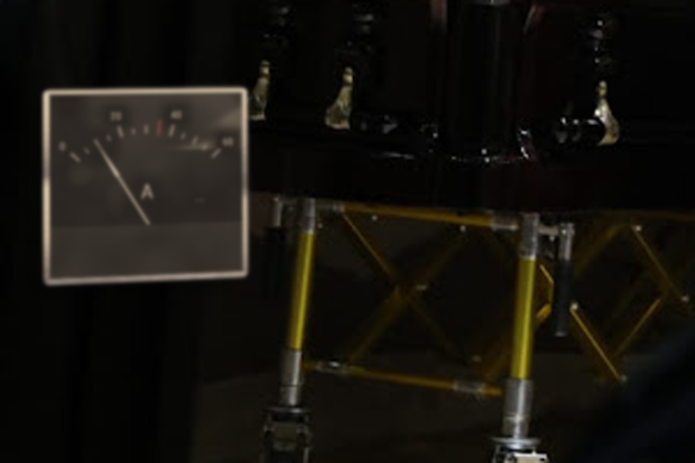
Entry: 10 A
